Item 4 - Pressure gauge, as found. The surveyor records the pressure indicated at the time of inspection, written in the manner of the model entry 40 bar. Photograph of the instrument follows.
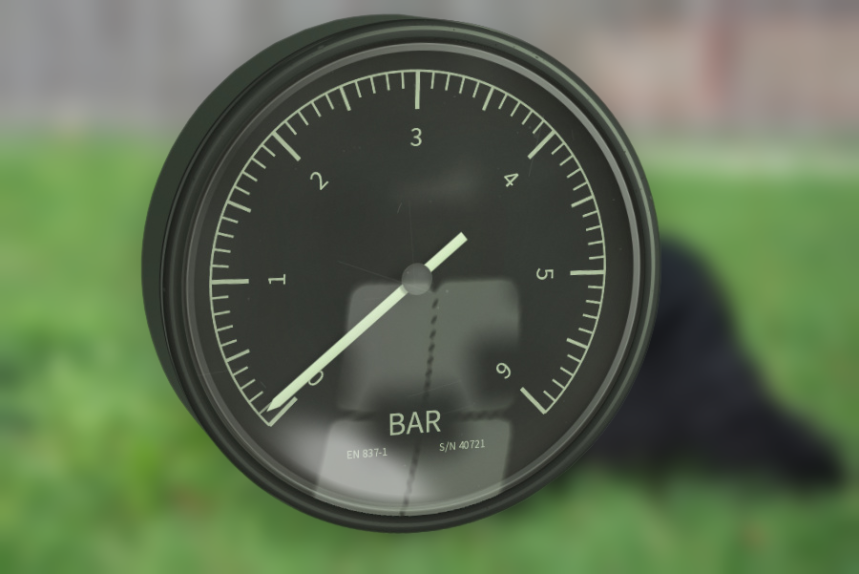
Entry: 0.1 bar
